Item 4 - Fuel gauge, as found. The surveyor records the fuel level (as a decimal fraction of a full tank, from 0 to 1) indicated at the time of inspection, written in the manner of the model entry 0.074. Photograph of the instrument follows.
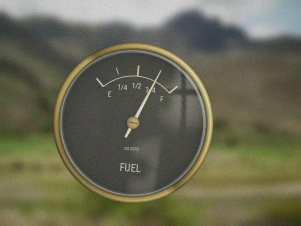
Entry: 0.75
